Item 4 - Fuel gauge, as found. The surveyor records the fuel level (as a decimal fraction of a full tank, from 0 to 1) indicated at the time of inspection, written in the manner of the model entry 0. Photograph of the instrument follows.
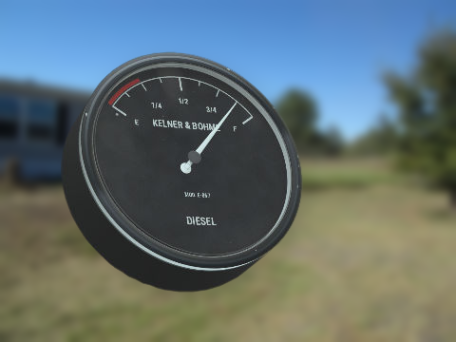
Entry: 0.875
